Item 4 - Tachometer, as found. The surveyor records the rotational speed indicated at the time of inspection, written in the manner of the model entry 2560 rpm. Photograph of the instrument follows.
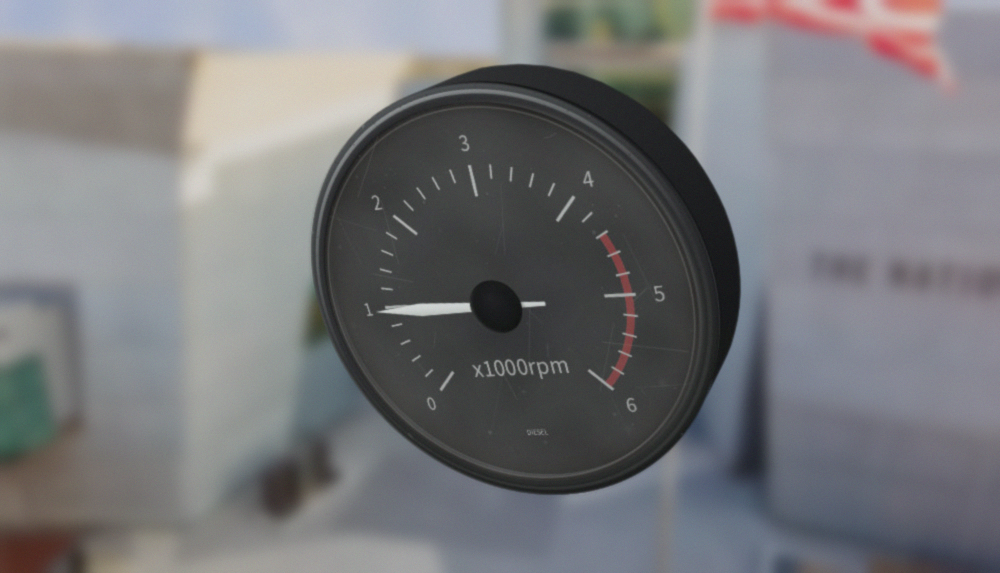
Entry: 1000 rpm
